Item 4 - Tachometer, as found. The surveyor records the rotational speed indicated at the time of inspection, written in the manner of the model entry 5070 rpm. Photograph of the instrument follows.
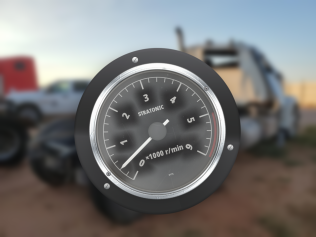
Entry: 400 rpm
